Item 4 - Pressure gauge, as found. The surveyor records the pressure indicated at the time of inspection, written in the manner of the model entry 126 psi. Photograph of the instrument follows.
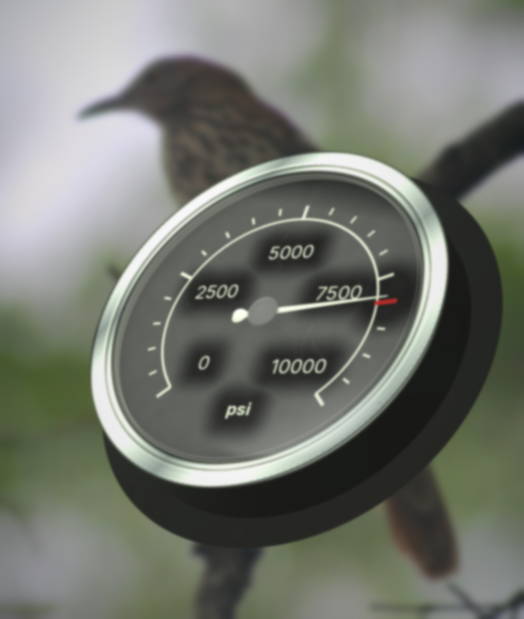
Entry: 8000 psi
